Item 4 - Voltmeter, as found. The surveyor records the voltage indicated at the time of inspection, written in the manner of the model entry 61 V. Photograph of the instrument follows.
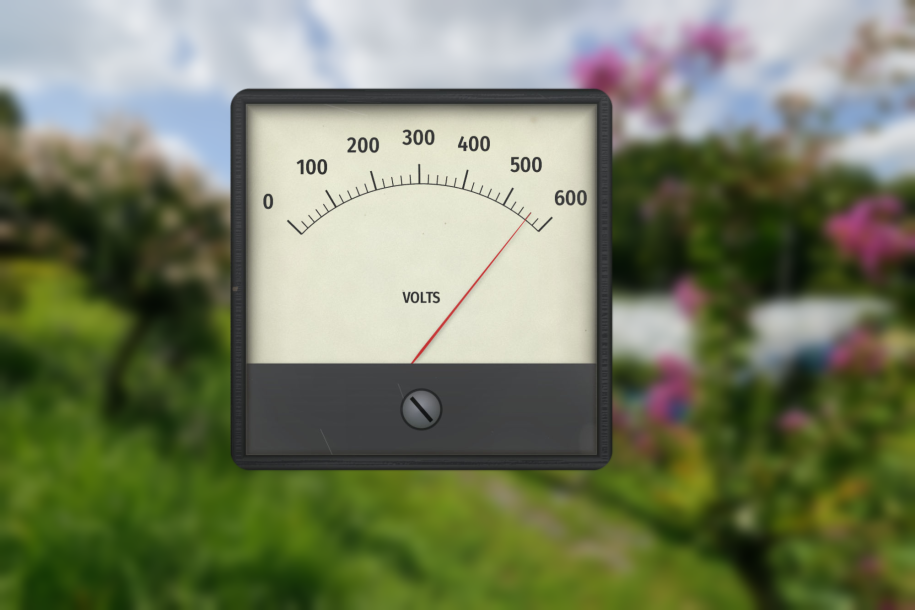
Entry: 560 V
